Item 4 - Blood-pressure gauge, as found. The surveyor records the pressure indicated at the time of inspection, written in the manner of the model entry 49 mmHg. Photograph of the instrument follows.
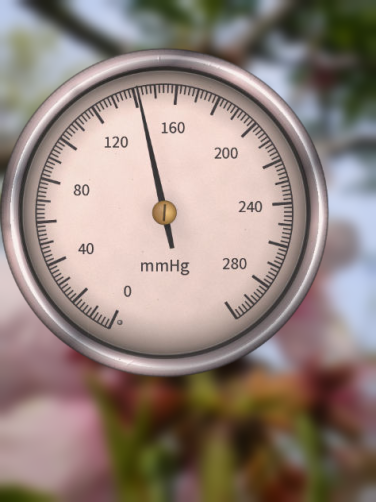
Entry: 142 mmHg
